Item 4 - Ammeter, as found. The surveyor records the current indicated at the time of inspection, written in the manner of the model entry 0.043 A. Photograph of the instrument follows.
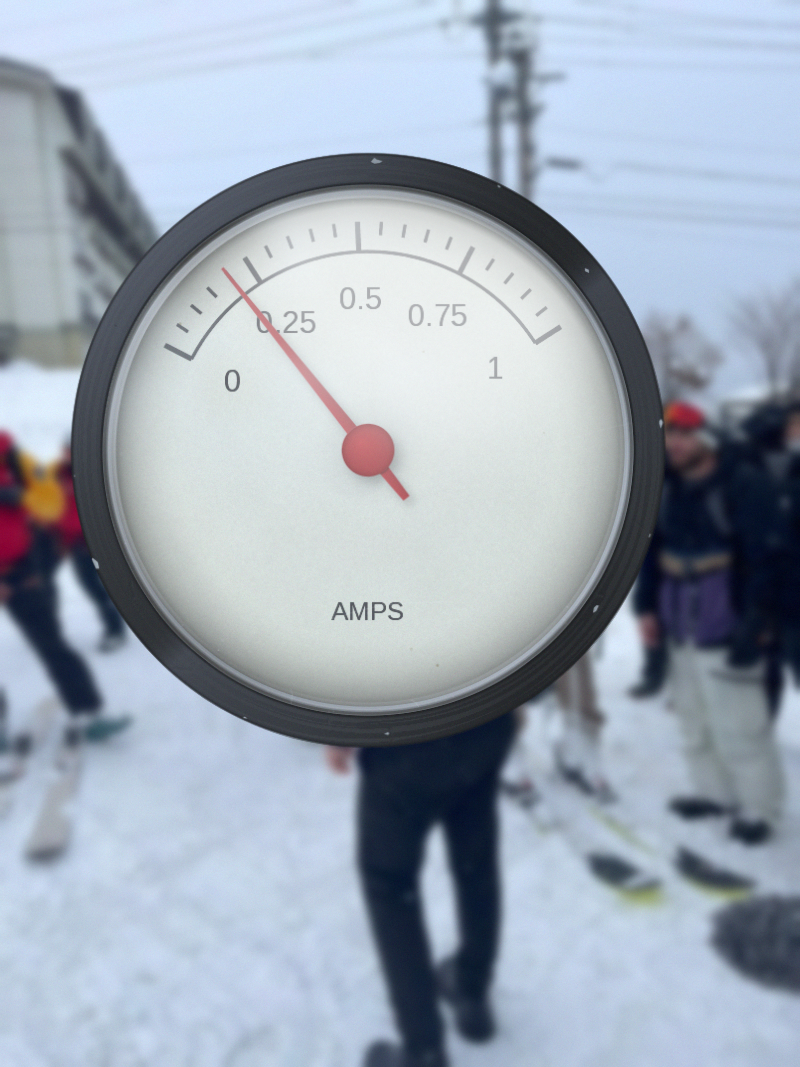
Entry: 0.2 A
